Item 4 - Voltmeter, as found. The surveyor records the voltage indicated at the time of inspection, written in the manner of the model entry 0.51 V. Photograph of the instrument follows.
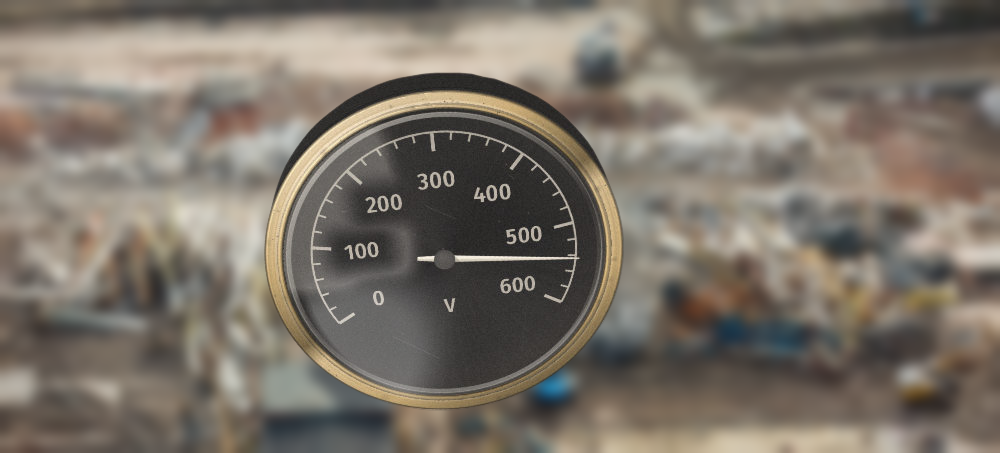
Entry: 540 V
